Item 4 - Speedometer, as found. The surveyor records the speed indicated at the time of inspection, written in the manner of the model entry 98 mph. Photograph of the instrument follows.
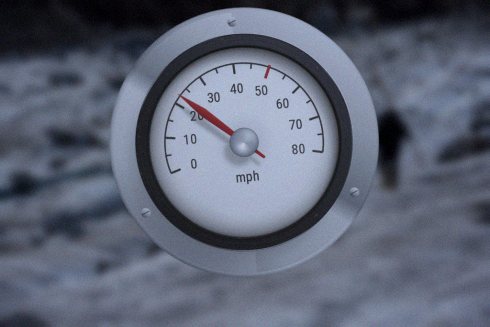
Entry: 22.5 mph
